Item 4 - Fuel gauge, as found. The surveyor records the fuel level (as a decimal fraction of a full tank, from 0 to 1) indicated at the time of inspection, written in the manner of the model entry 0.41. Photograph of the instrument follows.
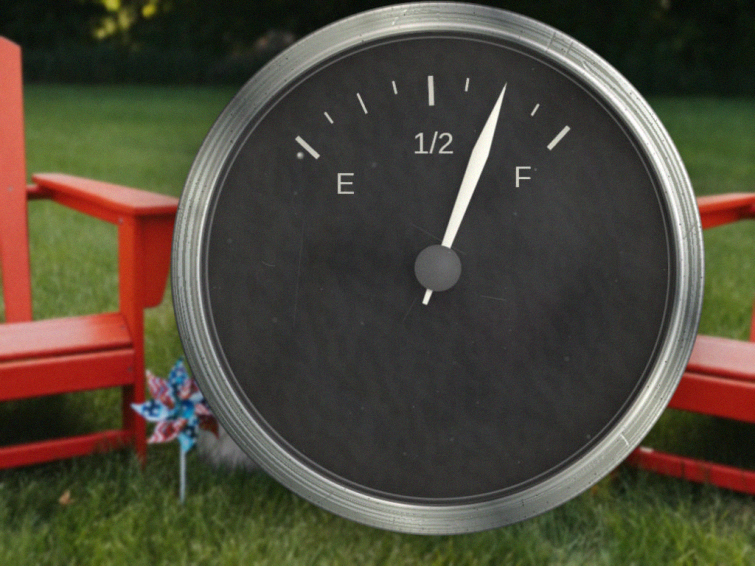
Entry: 0.75
